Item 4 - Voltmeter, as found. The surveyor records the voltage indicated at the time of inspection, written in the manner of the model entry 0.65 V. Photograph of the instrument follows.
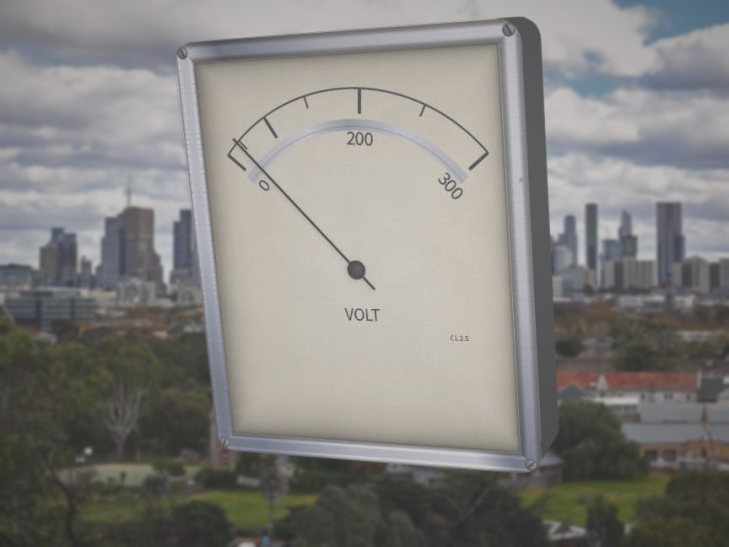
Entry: 50 V
